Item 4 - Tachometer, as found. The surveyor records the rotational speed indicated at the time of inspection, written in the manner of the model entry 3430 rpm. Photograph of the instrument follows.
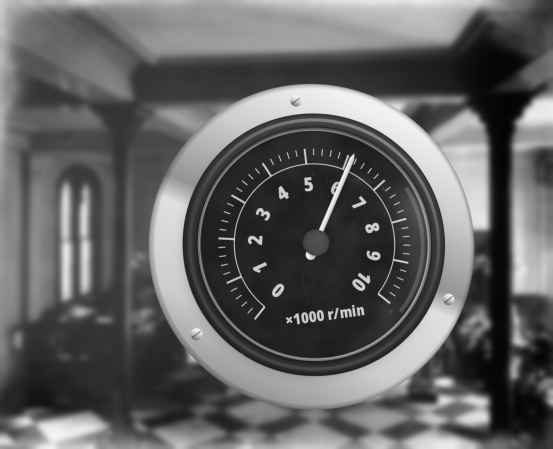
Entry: 6100 rpm
